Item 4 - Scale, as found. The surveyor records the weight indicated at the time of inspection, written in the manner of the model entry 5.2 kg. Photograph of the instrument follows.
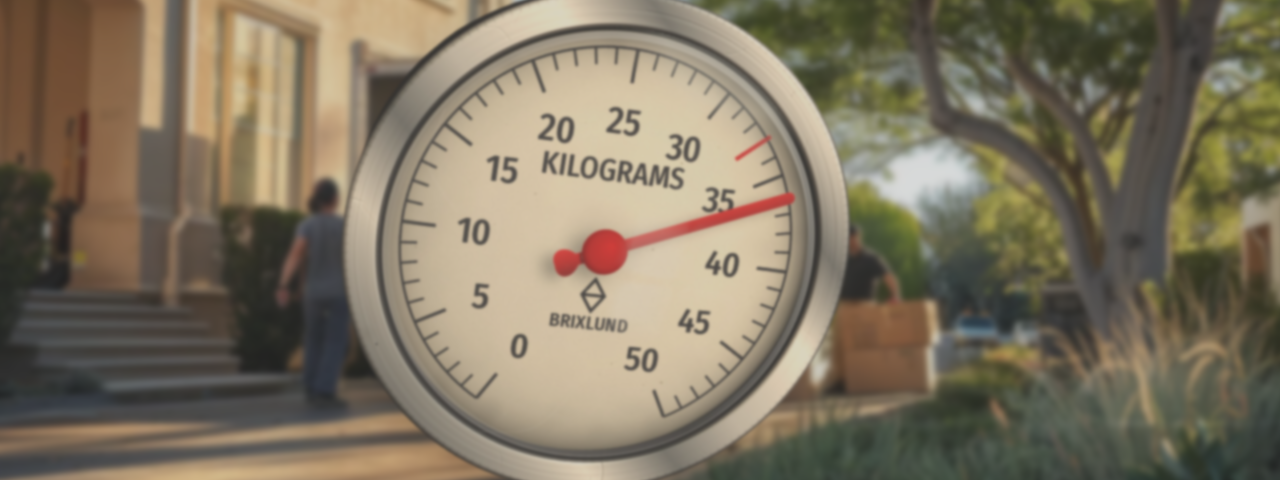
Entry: 36 kg
